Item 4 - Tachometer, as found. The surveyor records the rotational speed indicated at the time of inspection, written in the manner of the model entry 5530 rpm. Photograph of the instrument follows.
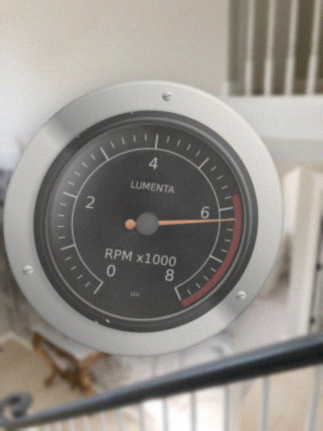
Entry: 6200 rpm
